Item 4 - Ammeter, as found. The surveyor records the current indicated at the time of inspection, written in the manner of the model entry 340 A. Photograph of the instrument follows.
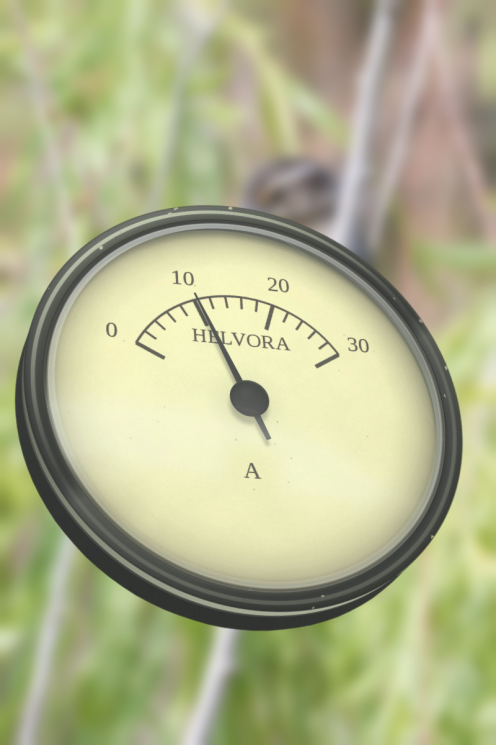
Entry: 10 A
